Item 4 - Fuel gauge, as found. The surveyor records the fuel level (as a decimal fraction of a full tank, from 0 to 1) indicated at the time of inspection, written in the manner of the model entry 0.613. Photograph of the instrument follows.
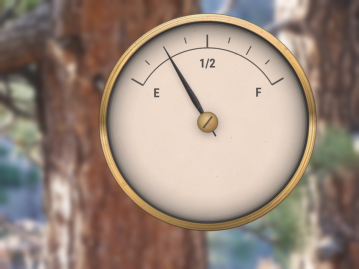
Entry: 0.25
